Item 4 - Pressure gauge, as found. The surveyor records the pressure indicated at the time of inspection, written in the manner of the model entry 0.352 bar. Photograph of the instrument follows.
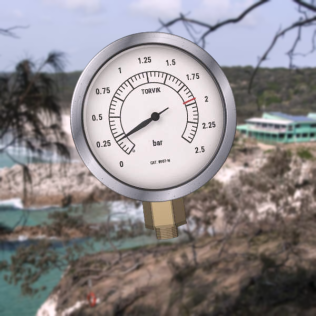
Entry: 0.2 bar
